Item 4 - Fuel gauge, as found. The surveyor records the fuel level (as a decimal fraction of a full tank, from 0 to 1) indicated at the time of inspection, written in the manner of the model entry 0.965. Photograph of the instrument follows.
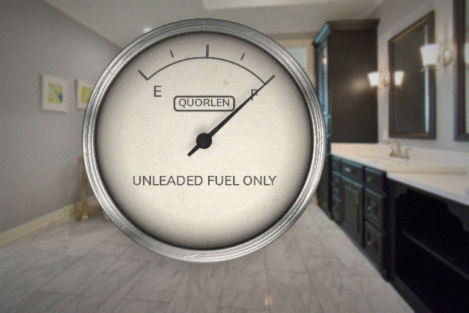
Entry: 1
